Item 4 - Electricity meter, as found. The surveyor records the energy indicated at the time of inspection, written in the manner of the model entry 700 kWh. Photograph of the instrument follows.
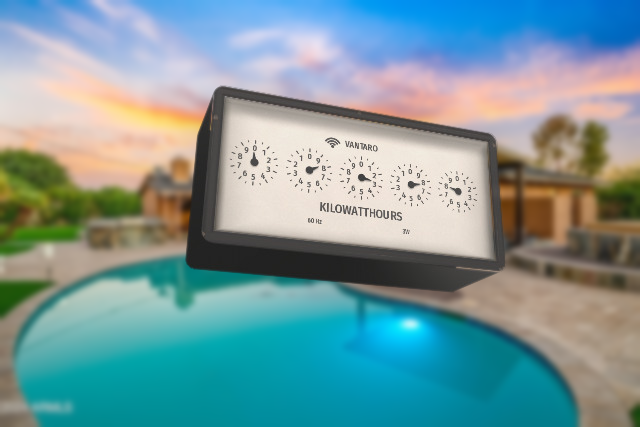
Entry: 98278 kWh
